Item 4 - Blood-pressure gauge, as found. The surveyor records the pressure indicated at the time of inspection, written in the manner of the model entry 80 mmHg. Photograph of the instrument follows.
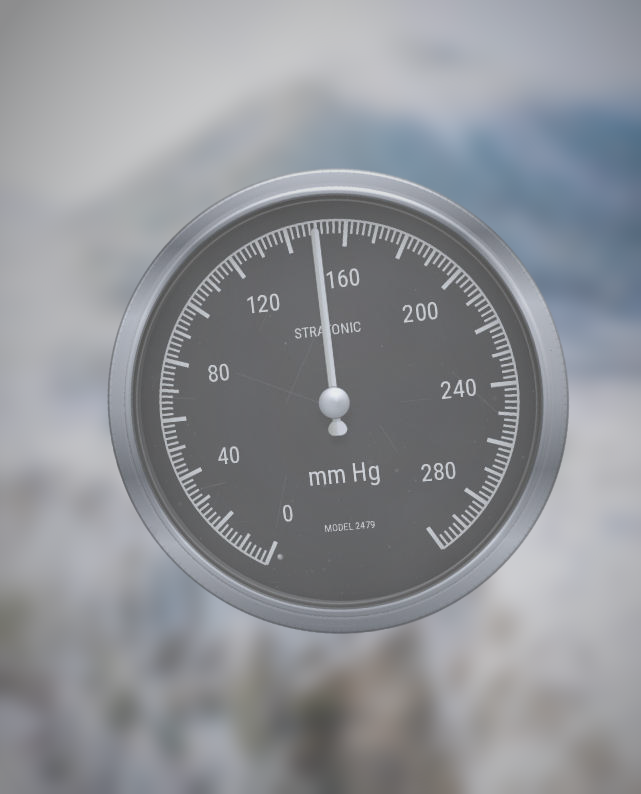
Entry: 150 mmHg
